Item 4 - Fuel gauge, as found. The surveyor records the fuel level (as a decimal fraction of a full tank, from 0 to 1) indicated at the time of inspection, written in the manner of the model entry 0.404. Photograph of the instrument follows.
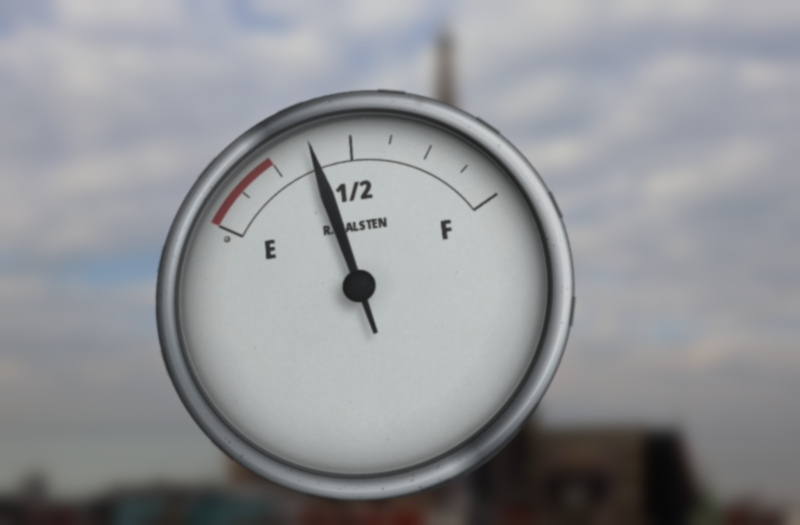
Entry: 0.375
